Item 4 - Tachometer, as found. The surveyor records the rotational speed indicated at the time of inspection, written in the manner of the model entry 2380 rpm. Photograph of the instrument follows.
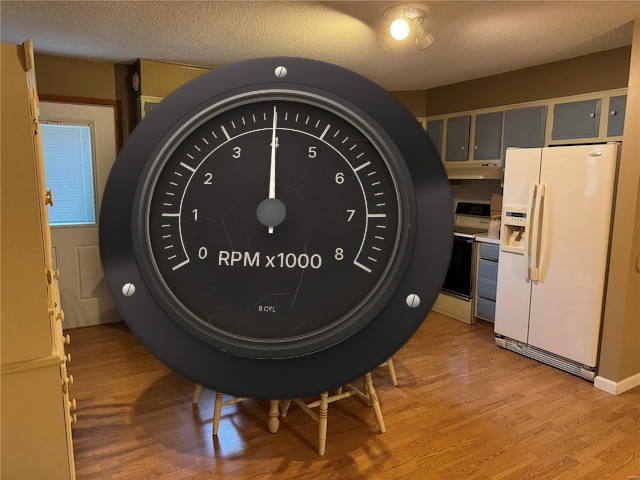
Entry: 4000 rpm
